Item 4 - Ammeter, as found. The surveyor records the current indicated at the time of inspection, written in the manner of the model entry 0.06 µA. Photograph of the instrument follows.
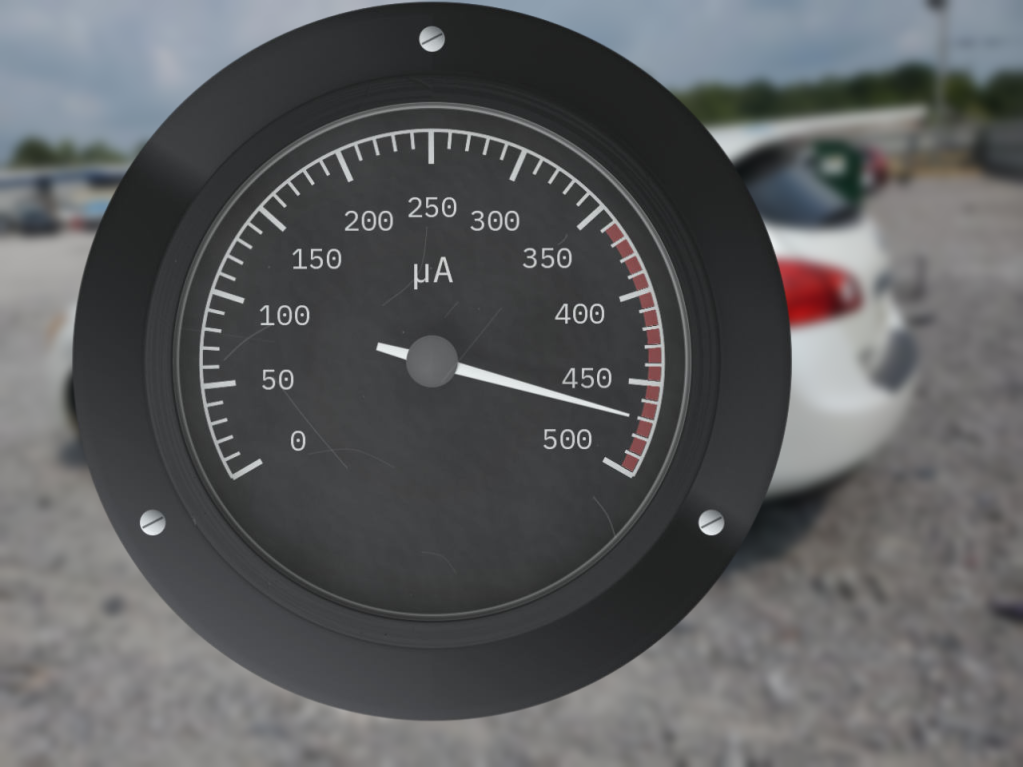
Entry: 470 µA
